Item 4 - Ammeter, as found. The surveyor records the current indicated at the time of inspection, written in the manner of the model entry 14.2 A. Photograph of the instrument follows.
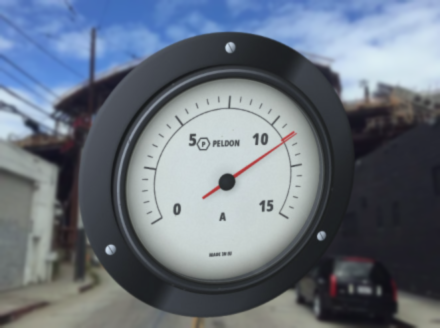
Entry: 11 A
